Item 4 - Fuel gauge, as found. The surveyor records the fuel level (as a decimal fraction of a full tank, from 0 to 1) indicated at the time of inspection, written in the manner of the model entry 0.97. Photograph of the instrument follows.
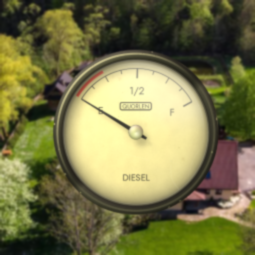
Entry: 0
